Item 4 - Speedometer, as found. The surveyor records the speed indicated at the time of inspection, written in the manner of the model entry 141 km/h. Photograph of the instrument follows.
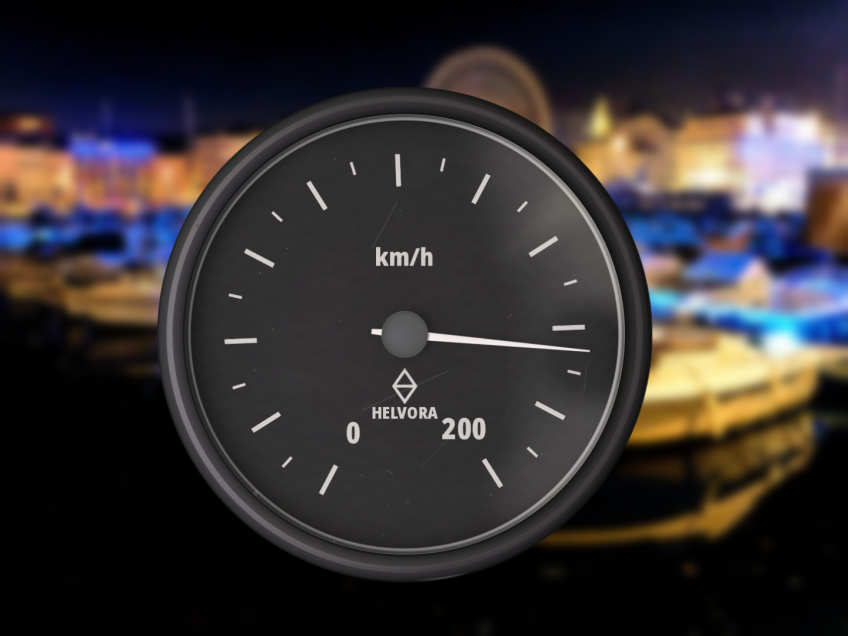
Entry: 165 km/h
